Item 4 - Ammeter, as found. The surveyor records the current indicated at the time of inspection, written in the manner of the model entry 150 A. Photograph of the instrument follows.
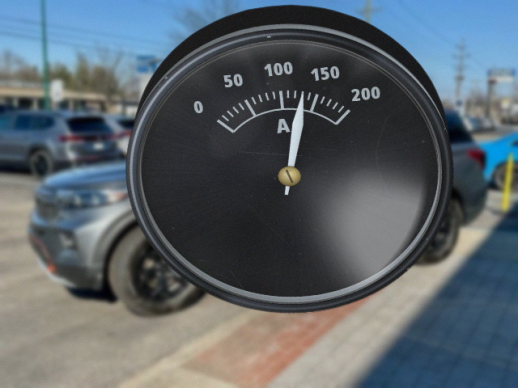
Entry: 130 A
